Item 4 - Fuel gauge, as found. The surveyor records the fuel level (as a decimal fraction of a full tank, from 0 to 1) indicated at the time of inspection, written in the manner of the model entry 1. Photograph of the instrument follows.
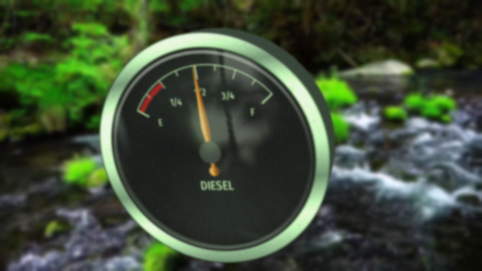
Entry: 0.5
